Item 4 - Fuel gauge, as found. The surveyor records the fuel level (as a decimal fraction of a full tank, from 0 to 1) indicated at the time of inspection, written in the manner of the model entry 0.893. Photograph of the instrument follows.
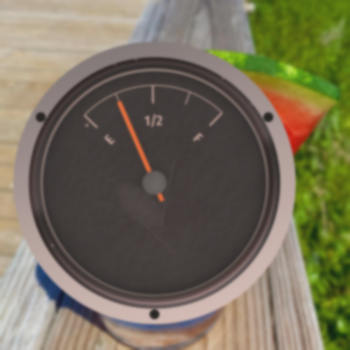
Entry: 0.25
